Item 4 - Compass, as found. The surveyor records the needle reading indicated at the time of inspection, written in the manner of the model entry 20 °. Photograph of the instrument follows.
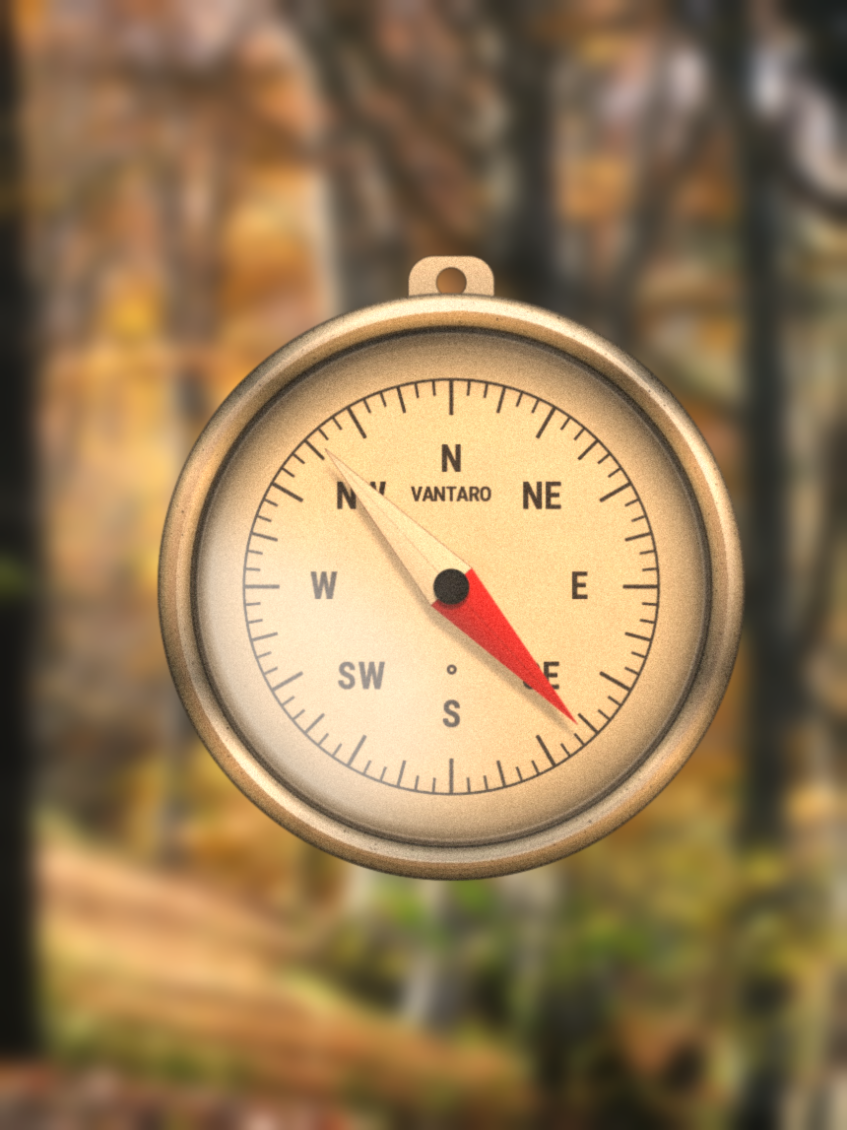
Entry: 137.5 °
